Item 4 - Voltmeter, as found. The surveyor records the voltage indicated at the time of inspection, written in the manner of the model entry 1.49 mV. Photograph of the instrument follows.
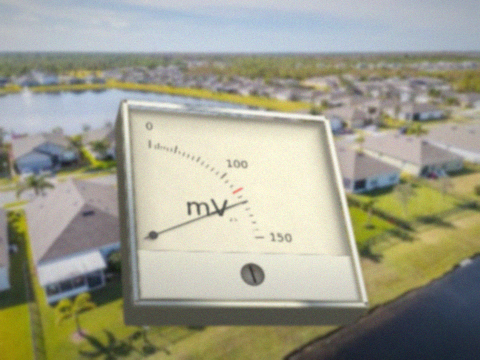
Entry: 125 mV
